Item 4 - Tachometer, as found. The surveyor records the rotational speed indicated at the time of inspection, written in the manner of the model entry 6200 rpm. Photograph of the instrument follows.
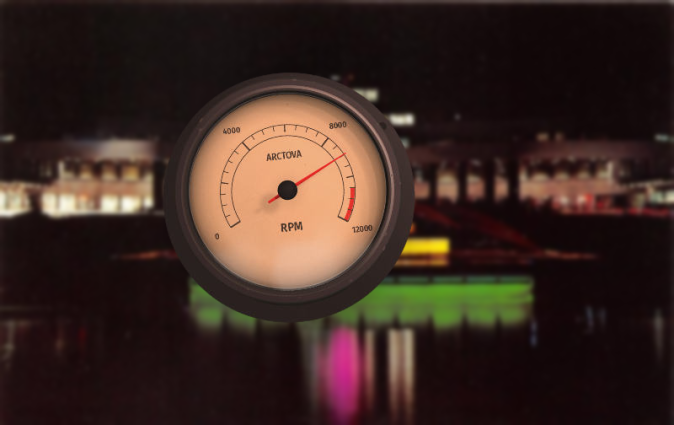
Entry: 9000 rpm
